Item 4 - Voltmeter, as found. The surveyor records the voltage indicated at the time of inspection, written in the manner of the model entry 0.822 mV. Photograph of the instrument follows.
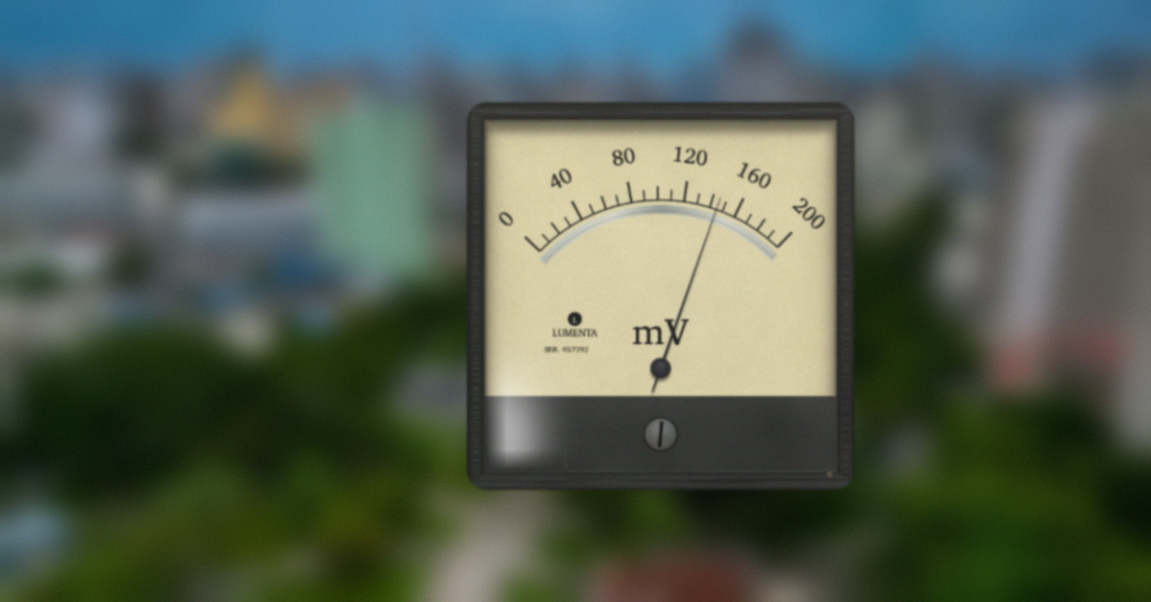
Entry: 145 mV
